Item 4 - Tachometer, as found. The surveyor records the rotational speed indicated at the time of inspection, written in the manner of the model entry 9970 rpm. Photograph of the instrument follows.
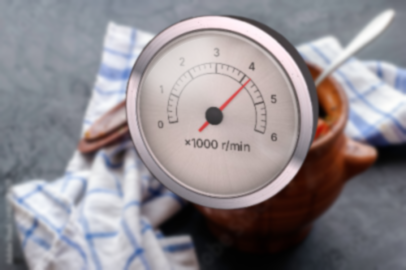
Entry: 4200 rpm
